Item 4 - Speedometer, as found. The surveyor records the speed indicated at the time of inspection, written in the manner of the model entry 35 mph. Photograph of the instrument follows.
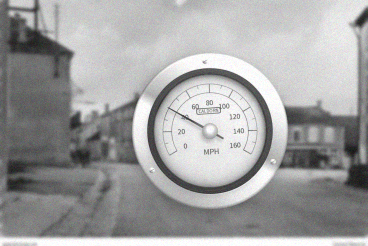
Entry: 40 mph
